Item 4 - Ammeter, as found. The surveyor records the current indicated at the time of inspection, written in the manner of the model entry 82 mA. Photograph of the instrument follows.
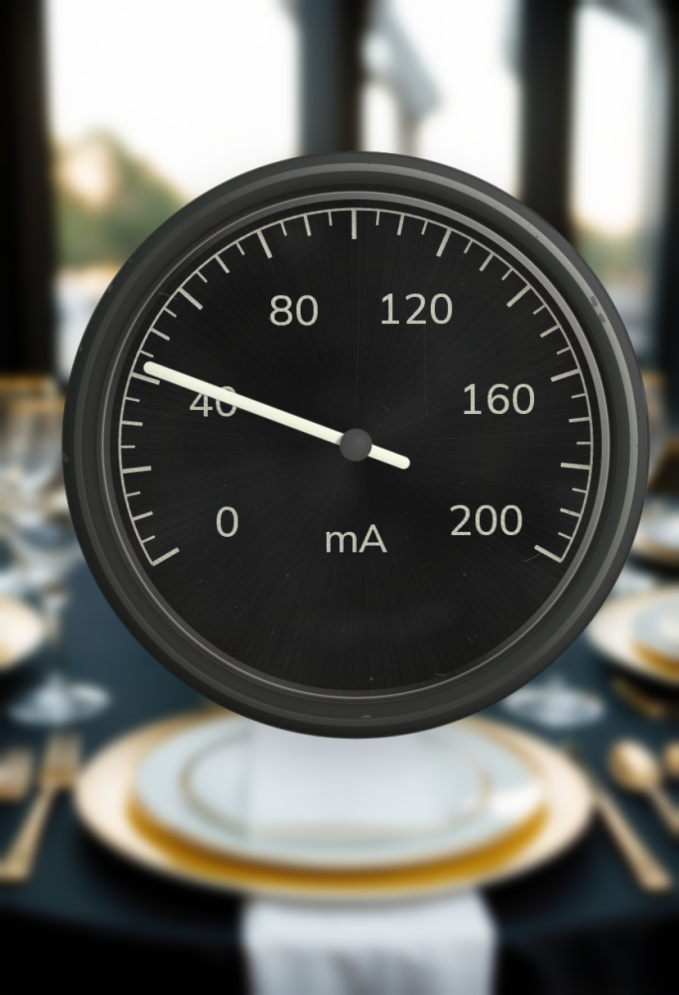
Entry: 42.5 mA
